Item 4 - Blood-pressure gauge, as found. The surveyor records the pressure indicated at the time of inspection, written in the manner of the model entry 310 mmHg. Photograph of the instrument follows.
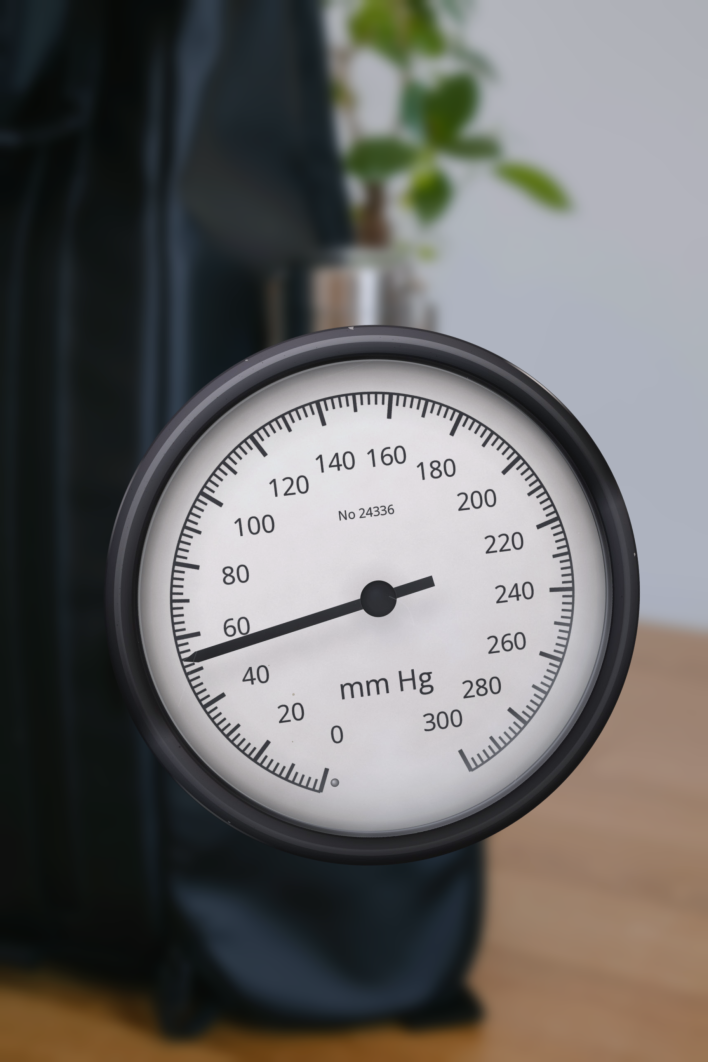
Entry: 54 mmHg
